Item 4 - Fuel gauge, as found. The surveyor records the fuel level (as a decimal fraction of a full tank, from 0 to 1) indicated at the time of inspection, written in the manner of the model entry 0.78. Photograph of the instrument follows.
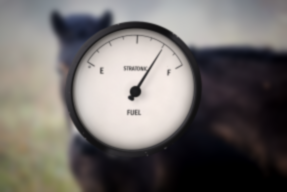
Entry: 0.75
